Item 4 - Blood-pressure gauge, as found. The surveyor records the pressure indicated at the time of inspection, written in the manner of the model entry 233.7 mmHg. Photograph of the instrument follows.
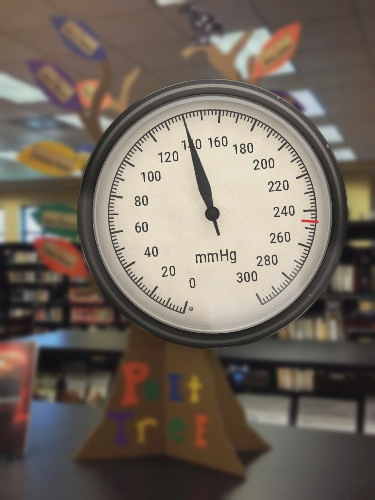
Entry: 140 mmHg
